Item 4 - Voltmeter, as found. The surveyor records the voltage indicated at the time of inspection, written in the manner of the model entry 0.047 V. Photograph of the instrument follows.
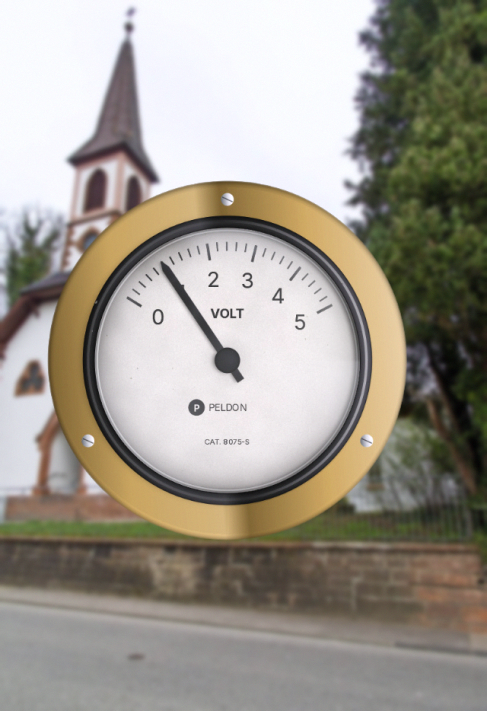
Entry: 1 V
